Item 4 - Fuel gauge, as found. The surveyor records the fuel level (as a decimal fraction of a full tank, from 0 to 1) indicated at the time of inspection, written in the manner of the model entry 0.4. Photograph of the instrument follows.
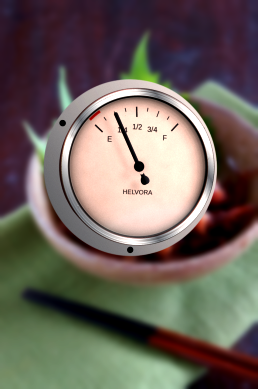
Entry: 0.25
